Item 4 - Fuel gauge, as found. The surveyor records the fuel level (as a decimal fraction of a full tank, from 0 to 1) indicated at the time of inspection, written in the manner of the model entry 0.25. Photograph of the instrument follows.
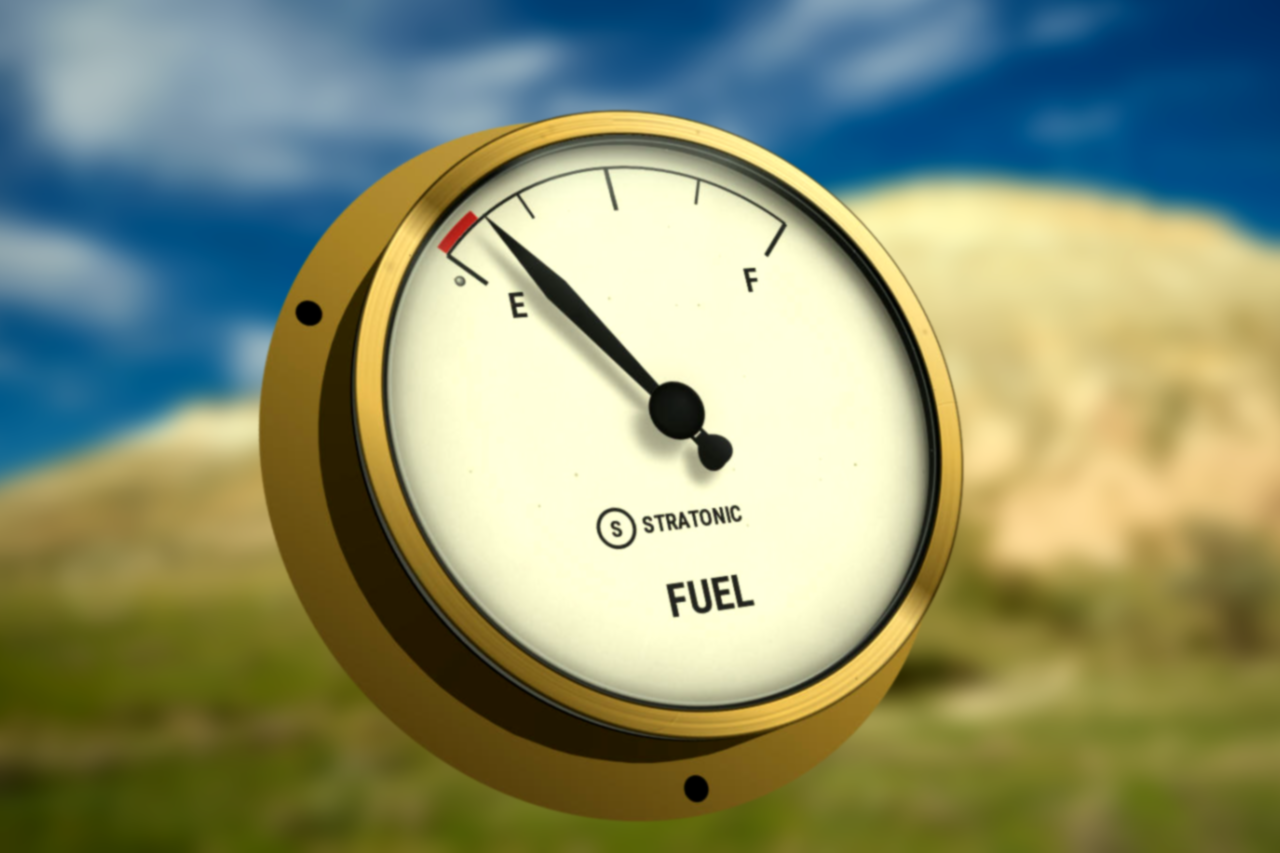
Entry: 0.125
